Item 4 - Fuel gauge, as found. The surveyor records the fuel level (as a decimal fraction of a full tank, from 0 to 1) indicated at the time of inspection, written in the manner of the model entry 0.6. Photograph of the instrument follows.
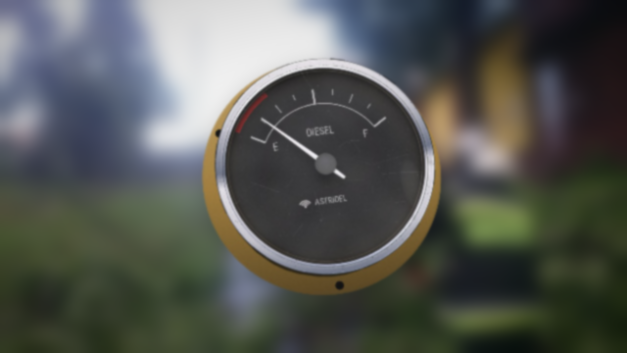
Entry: 0.125
